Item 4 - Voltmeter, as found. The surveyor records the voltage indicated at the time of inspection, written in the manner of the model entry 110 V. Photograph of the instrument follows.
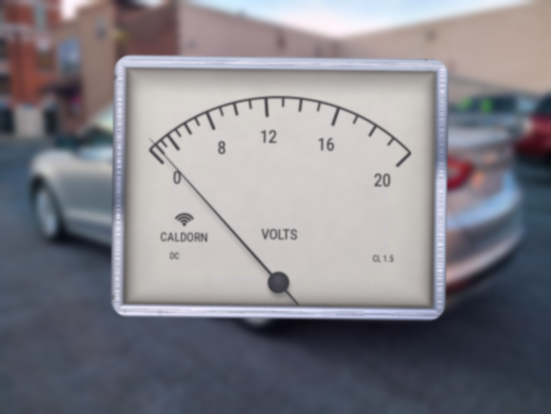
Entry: 2 V
